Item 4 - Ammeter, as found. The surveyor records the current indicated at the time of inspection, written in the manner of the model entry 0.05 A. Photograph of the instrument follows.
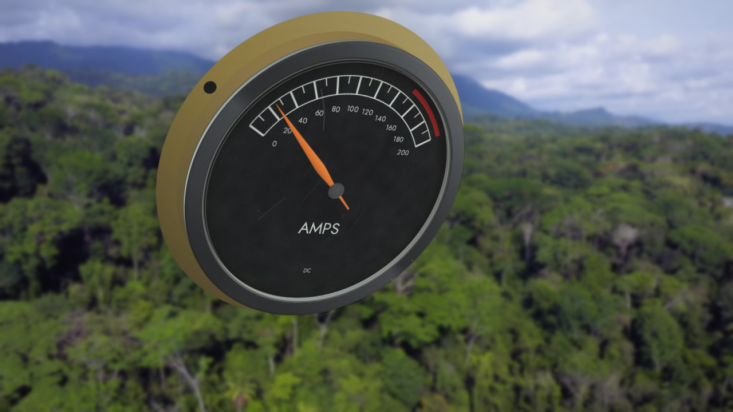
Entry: 25 A
